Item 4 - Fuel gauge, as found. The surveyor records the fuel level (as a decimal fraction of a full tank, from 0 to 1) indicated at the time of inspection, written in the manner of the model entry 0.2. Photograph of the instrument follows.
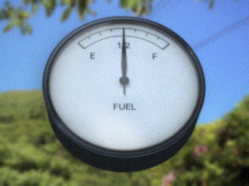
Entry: 0.5
